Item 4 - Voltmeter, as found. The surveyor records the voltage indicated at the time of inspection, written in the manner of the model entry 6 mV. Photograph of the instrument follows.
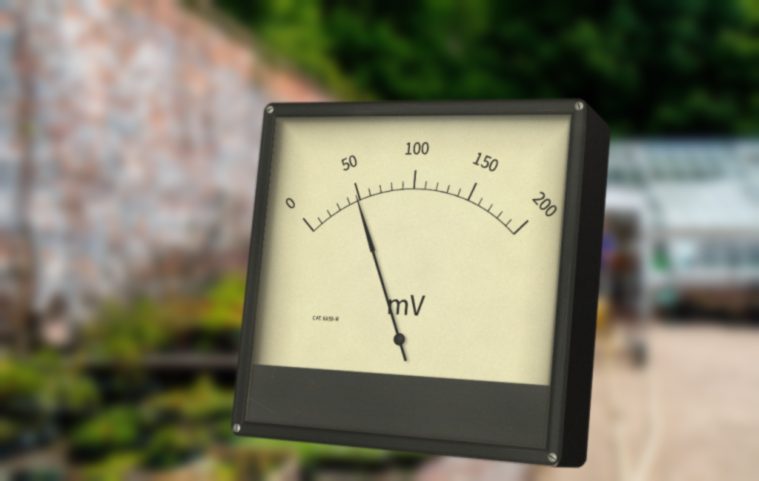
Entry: 50 mV
